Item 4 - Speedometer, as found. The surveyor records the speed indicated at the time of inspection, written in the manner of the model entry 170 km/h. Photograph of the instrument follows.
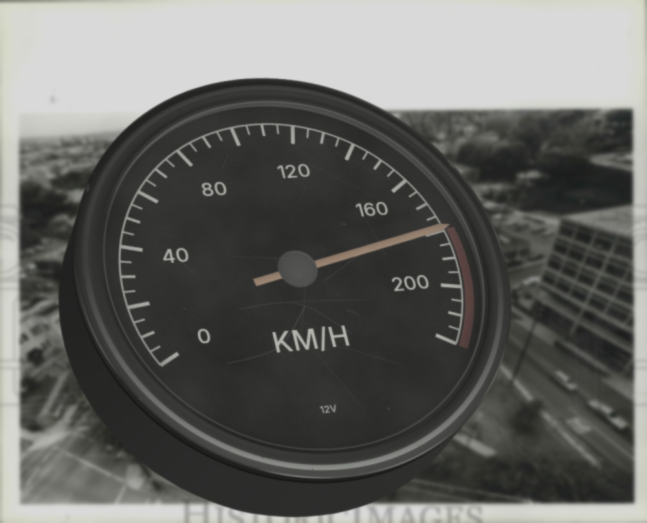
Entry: 180 km/h
